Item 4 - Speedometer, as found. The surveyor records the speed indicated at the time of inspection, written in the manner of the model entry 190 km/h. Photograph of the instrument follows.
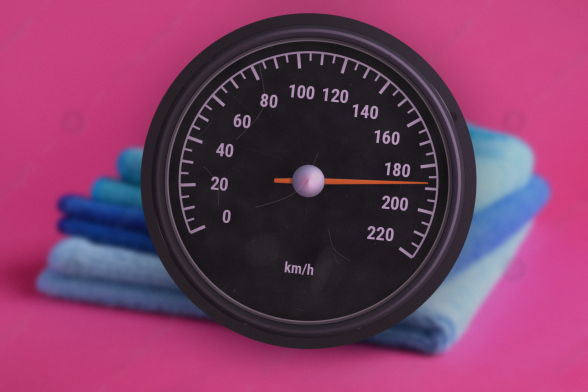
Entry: 187.5 km/h
